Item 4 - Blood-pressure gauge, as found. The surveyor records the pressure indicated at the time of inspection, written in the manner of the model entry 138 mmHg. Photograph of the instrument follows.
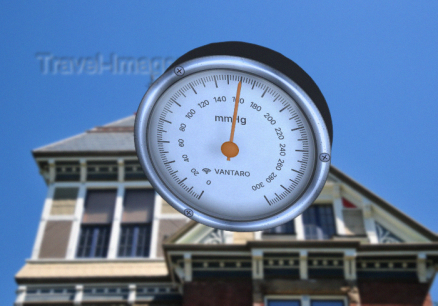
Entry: 160 mmHg
